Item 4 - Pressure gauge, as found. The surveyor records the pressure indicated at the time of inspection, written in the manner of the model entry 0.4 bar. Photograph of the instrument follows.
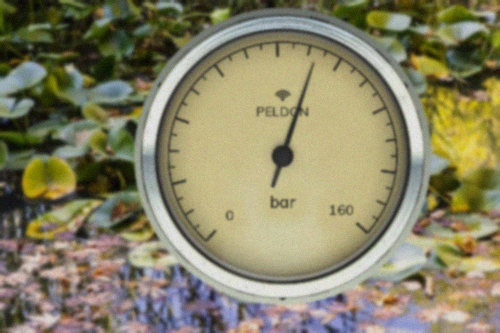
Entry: 92.5 bar
